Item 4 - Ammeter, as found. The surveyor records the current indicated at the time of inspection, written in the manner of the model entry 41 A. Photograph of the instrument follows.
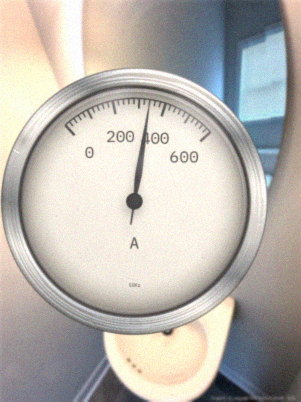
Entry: 340 A
